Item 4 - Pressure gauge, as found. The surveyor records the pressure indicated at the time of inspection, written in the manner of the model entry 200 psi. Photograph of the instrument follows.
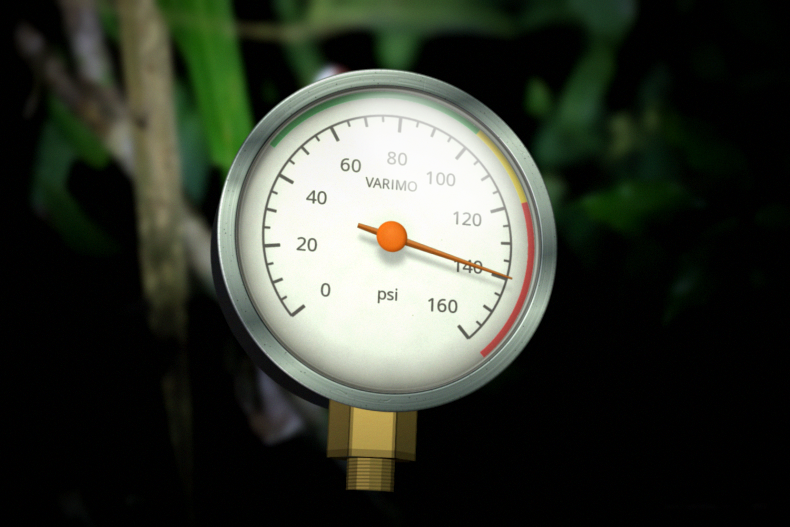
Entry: 140 psi
